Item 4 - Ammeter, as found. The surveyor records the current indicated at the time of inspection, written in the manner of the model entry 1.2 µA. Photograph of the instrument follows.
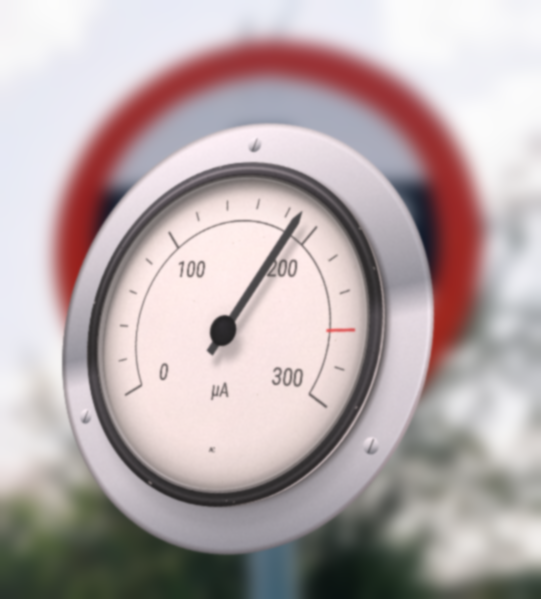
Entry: 190 µA
